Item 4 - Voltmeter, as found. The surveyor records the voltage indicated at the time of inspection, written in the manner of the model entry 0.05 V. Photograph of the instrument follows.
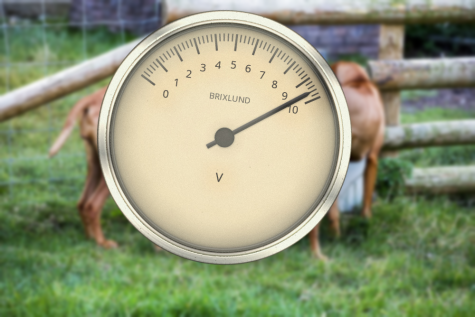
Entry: 9.6 V
